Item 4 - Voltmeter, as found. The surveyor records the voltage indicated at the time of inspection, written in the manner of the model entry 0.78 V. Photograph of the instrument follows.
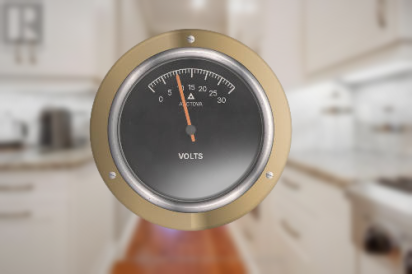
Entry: 10 V
